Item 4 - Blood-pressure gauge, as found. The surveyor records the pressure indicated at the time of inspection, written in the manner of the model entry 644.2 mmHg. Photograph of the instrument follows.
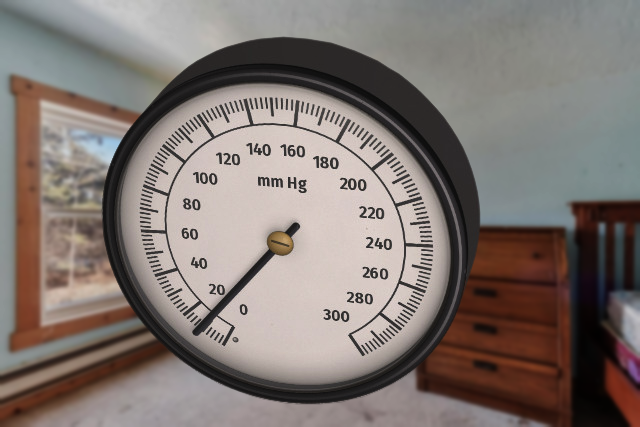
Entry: 12 mmHg
